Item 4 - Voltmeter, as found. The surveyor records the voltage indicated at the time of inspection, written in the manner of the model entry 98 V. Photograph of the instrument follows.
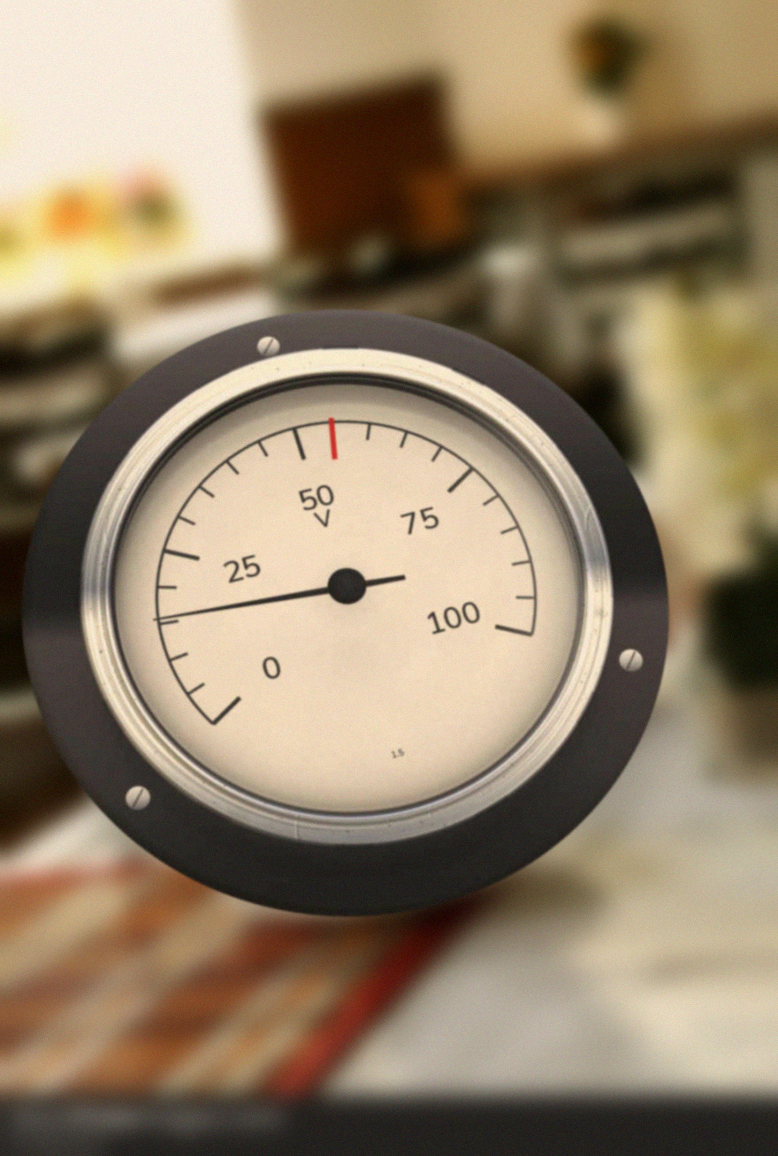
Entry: 15 V
